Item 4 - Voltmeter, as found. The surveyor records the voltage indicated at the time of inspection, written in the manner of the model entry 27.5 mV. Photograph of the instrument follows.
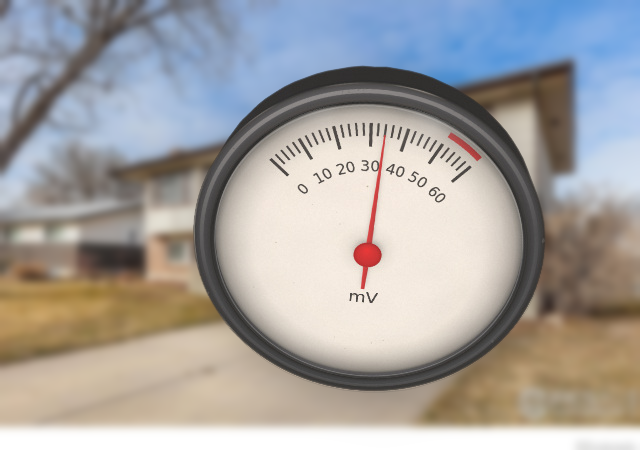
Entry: 34 mV
